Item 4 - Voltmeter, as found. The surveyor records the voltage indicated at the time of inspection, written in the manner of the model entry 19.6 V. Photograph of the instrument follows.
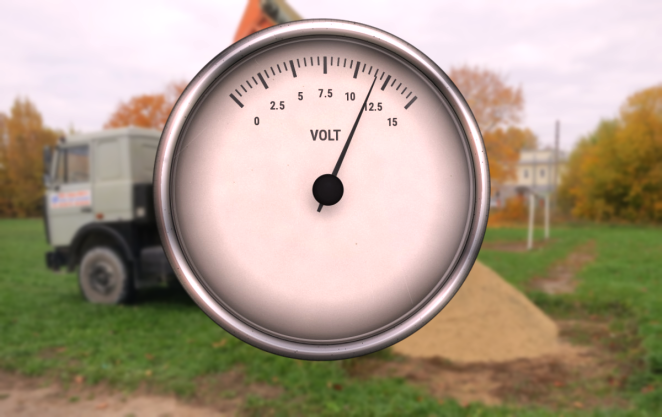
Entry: 11.5 V
